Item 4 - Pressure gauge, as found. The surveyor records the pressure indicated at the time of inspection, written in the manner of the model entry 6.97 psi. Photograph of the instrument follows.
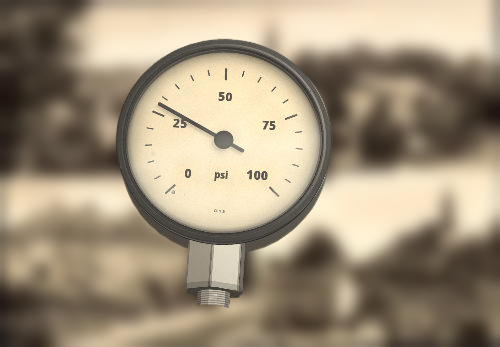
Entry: 27.5 psi
